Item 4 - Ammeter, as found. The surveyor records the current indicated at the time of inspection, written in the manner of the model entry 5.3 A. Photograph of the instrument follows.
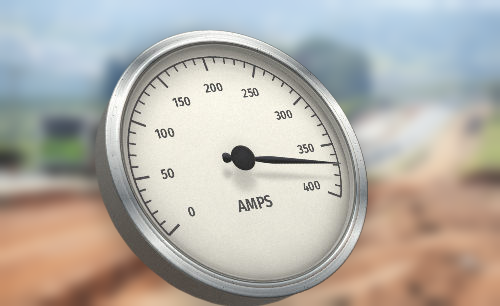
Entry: 370 A
